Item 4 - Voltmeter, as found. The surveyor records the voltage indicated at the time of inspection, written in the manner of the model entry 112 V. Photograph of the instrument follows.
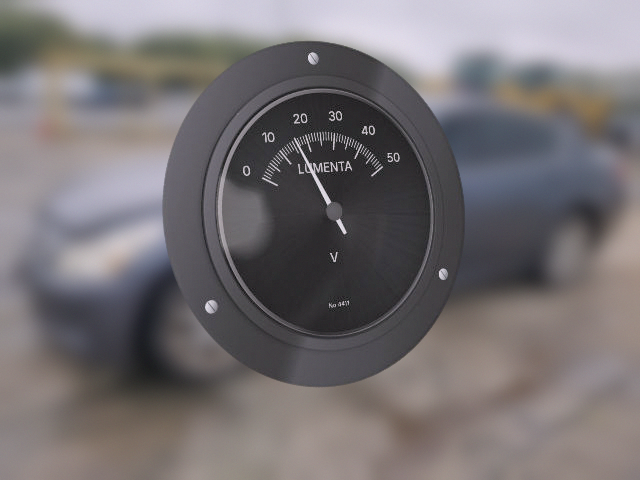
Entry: 15 V
